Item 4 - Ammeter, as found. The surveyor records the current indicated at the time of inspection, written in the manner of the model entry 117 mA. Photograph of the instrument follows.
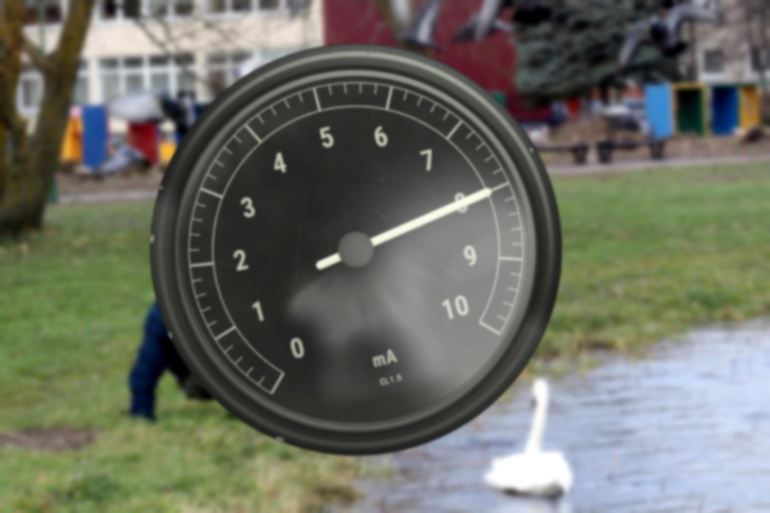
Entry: 8 mA
